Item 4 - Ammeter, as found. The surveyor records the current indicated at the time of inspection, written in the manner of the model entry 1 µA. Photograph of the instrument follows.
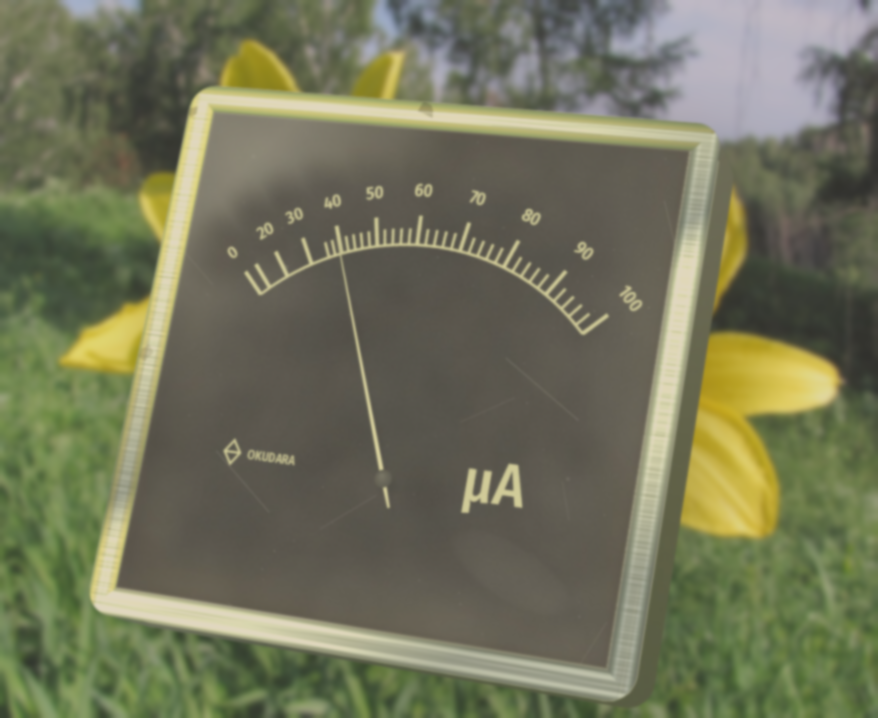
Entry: 40 µA
